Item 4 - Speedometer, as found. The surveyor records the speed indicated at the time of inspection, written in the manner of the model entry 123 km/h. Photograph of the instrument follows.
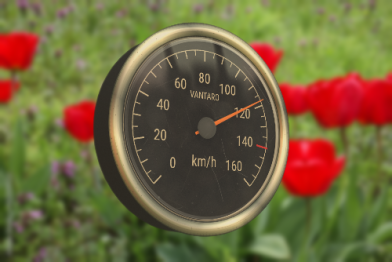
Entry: 117.5 km/h
